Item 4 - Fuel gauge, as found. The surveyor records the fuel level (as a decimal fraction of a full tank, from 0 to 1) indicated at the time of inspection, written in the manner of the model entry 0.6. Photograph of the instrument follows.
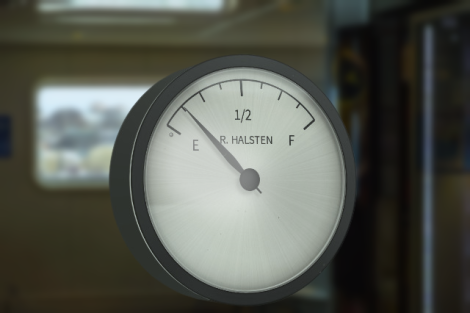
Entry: 0.125
